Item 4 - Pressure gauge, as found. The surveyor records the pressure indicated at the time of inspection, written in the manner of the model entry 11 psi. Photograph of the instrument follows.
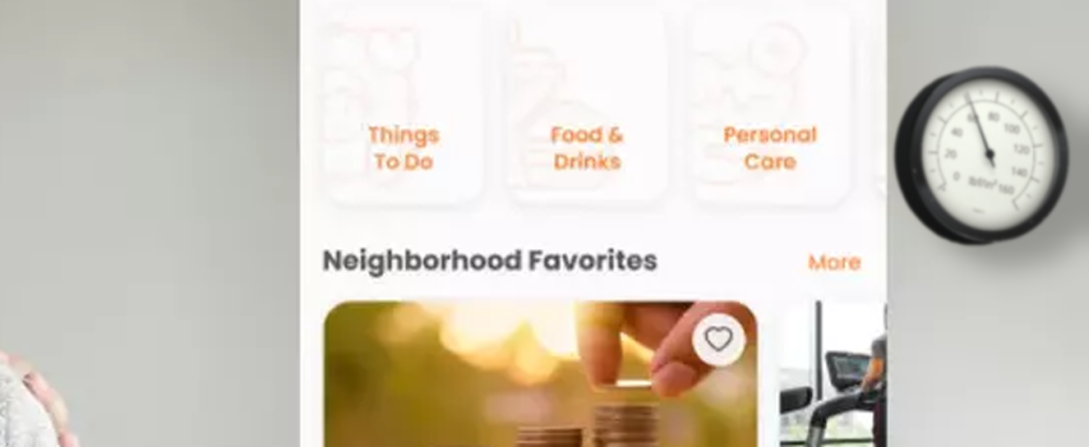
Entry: 60 psi
